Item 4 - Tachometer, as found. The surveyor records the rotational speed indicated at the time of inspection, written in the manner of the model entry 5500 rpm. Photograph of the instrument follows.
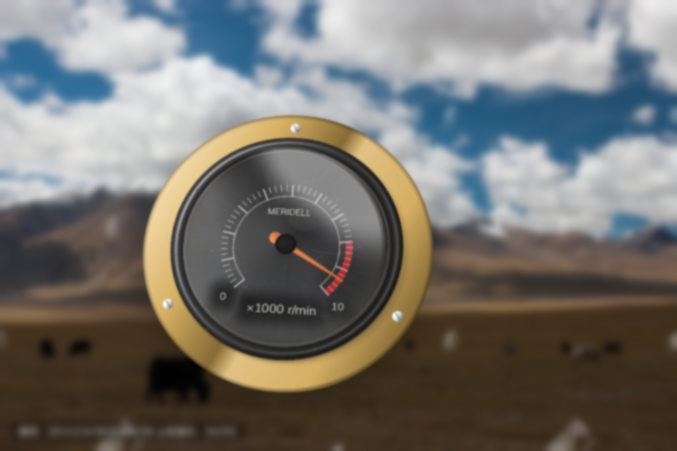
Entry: 9400 rpm
